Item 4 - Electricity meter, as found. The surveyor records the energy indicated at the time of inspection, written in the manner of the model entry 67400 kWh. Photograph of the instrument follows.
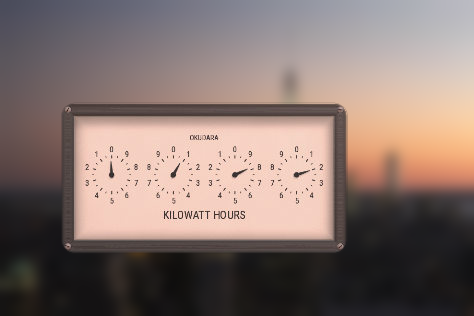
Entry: 82 kWh
